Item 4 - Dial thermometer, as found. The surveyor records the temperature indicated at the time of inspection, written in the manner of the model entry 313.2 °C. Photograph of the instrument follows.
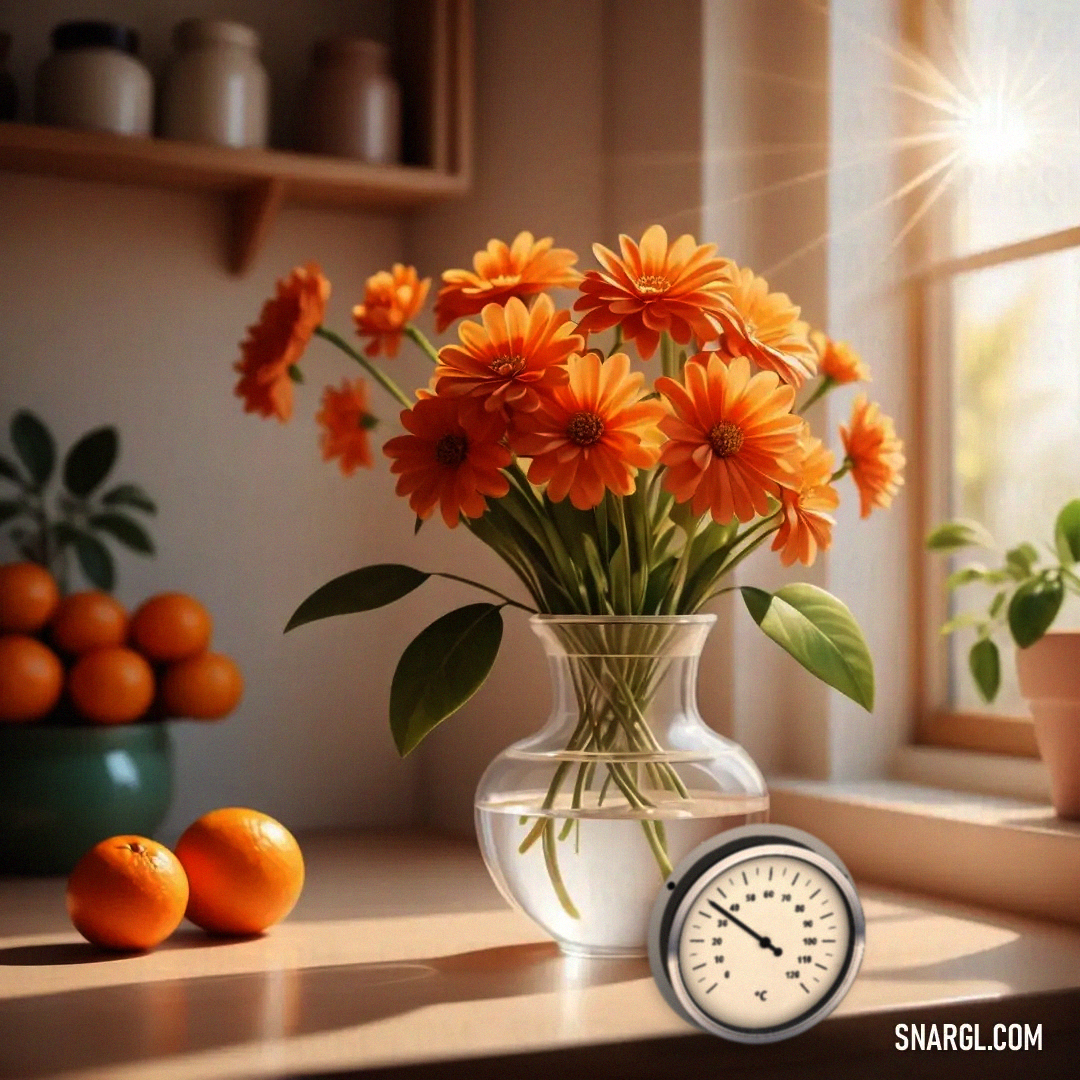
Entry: 35 °C
